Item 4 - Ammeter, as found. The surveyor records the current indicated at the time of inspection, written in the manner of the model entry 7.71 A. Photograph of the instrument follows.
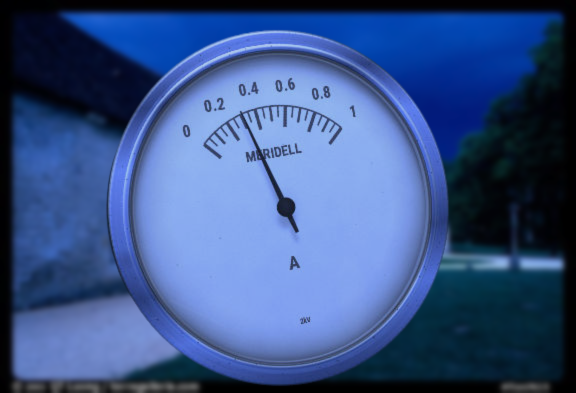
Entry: 0.3 A
